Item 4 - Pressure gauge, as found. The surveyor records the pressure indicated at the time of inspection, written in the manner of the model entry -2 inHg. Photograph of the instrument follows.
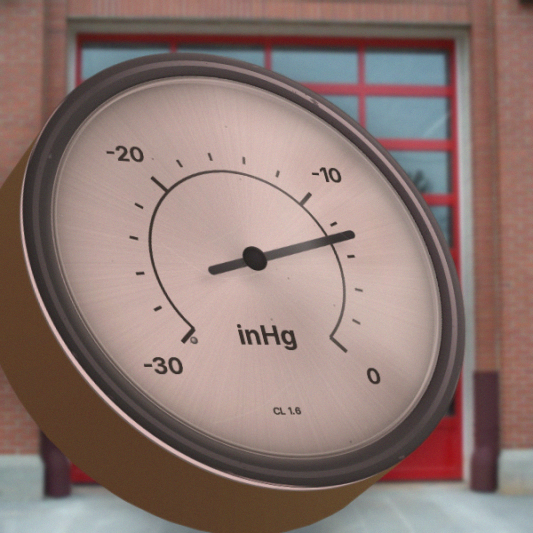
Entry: -7 inHg
